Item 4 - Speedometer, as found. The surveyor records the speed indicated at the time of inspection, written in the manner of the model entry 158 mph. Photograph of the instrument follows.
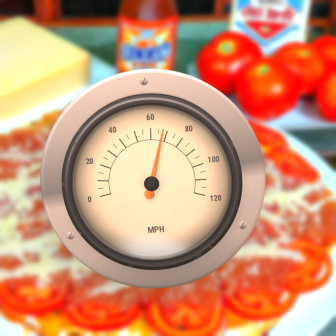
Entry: 67.5 mph
